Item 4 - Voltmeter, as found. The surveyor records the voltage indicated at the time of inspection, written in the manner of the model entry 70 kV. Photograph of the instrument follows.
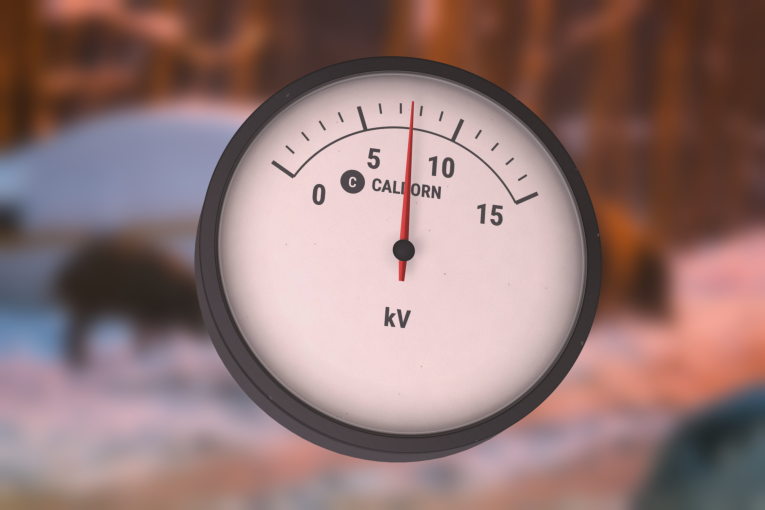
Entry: 7.5 kV
